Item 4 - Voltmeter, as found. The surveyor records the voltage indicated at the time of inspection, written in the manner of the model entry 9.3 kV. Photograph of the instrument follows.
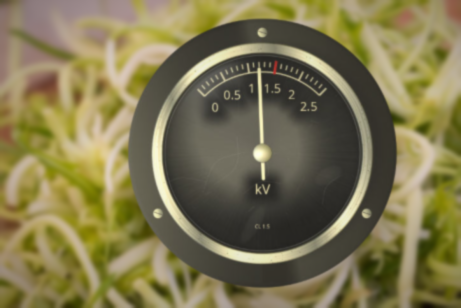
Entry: 1.2 kV
